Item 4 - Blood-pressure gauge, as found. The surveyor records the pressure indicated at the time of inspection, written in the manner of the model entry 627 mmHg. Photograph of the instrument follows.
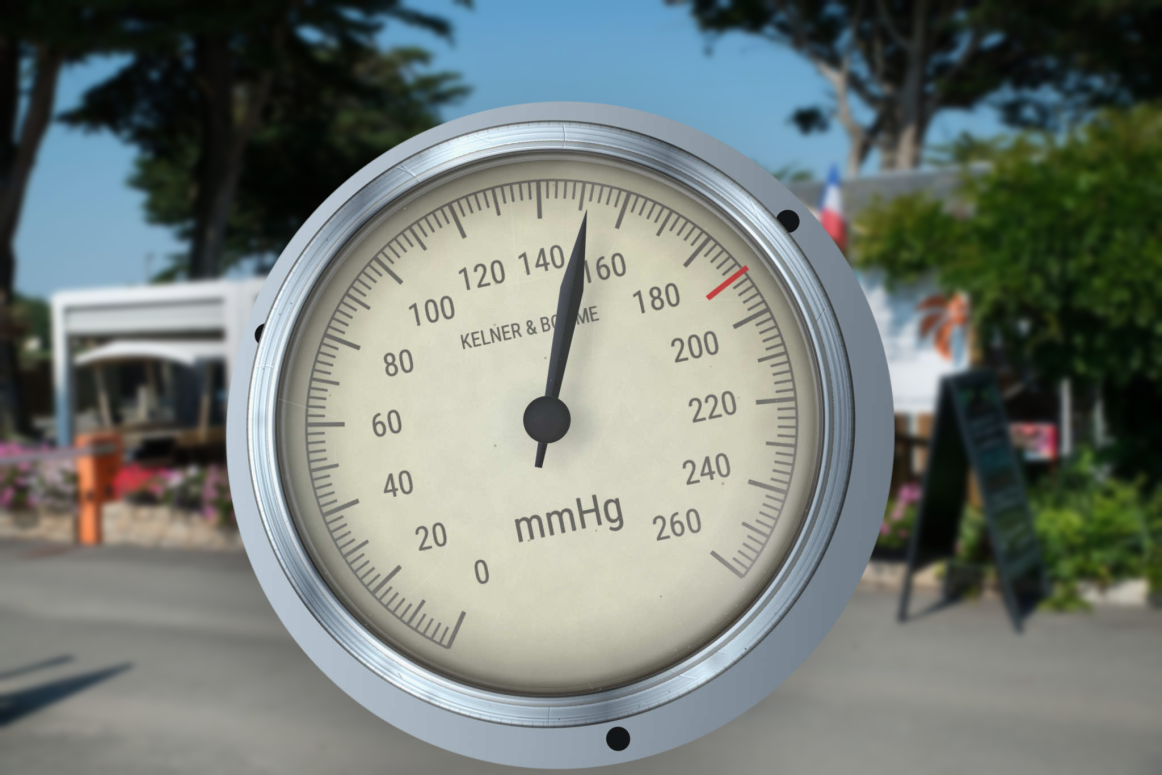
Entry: 152 mmHg
